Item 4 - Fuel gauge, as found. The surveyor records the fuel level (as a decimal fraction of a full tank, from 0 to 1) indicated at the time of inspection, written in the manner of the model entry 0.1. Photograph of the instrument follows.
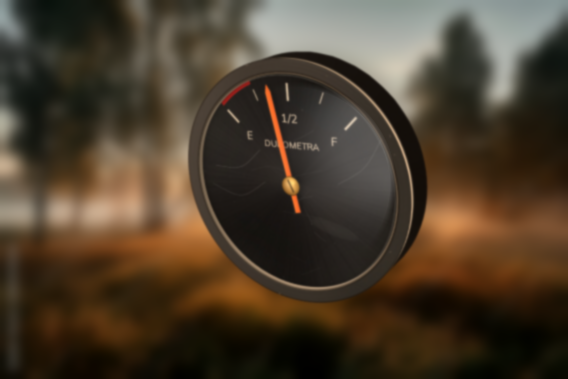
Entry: 0.375
